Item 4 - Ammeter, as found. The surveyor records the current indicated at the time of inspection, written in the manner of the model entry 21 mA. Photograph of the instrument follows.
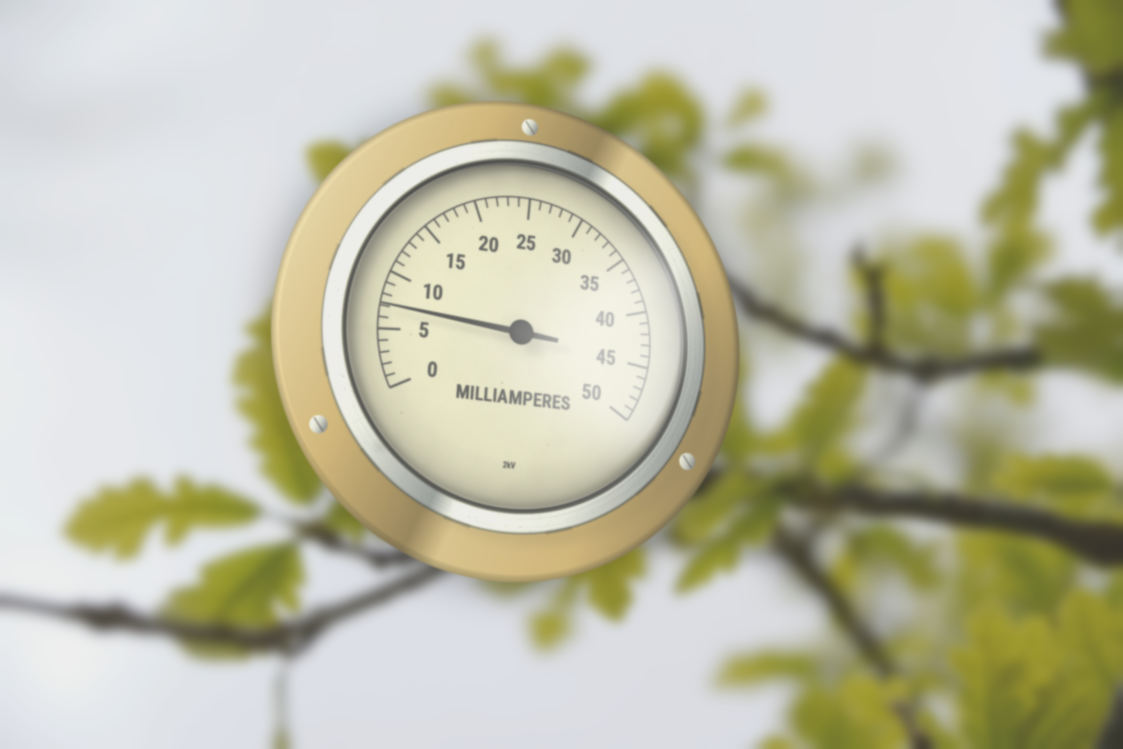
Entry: 7 mA
